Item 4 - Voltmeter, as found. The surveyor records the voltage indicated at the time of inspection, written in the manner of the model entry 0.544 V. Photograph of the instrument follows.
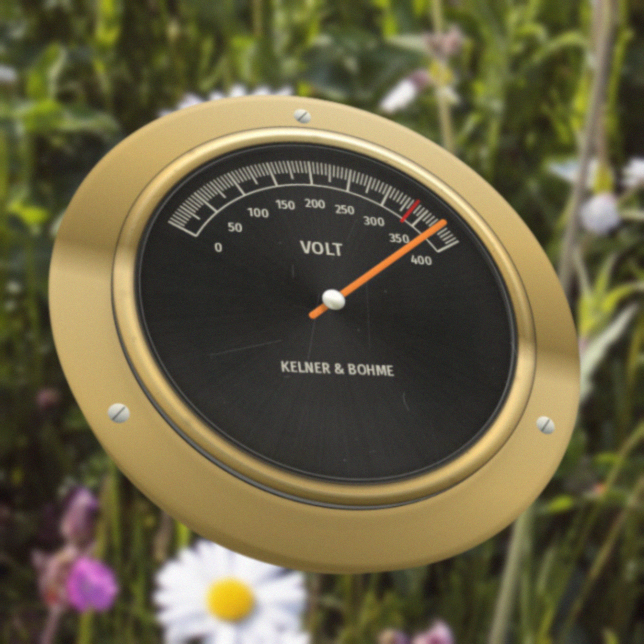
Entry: 375 V
